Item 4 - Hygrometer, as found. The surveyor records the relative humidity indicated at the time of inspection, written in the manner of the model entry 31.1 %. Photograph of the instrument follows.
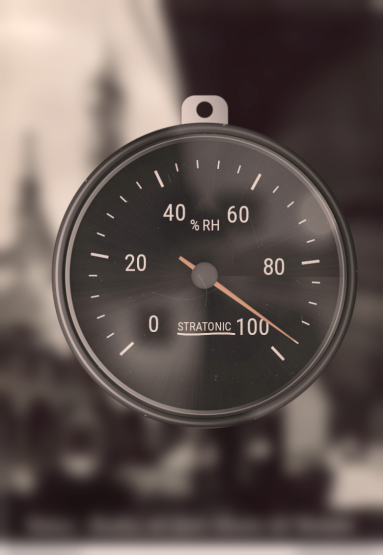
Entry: 96 %
